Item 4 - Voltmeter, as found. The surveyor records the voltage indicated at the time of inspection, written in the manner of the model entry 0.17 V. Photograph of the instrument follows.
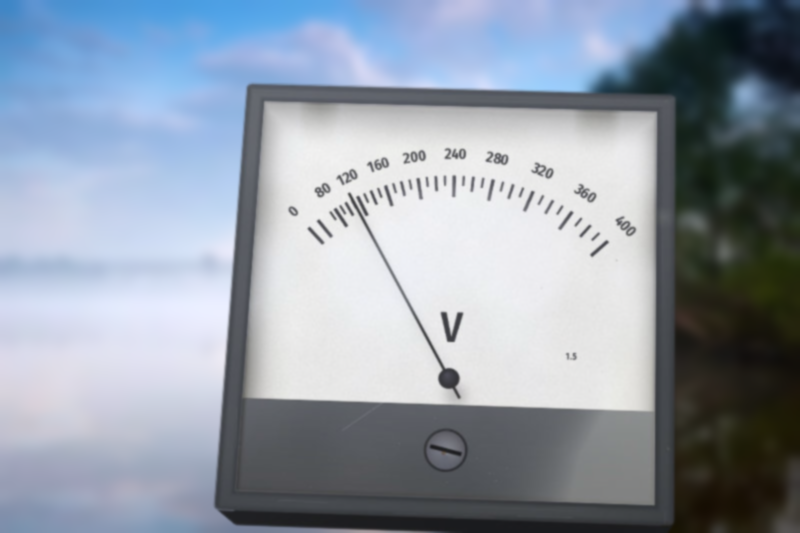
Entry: 110 V
